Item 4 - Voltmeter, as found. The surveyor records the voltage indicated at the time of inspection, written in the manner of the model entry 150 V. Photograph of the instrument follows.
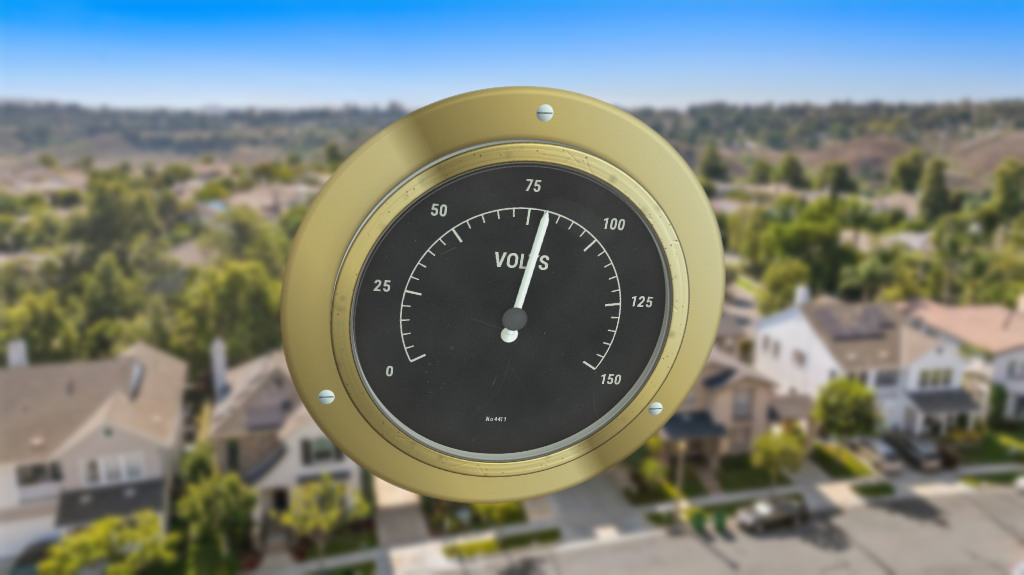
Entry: 80 V
